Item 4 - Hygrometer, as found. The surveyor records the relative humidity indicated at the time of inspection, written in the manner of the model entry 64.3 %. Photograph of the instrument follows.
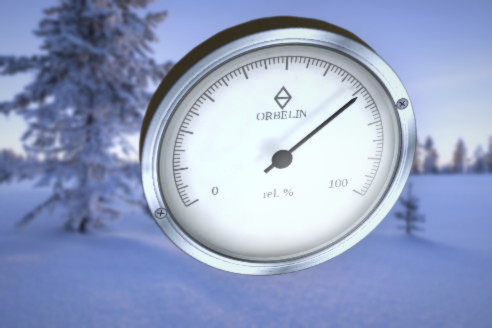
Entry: 70 %
